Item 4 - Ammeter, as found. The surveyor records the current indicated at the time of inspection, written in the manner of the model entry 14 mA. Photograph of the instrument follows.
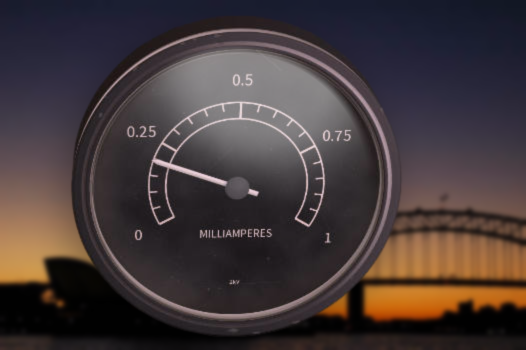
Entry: 0.2 mA
